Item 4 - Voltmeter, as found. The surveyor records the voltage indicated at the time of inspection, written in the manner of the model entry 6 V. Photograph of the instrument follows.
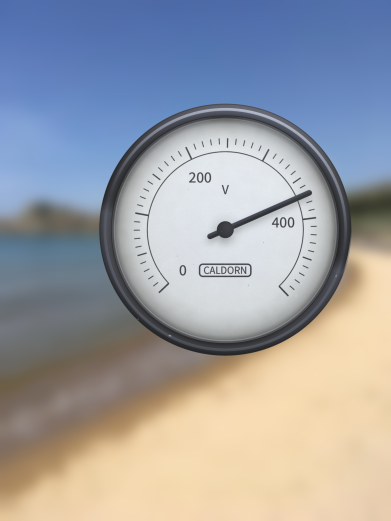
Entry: 370 V
